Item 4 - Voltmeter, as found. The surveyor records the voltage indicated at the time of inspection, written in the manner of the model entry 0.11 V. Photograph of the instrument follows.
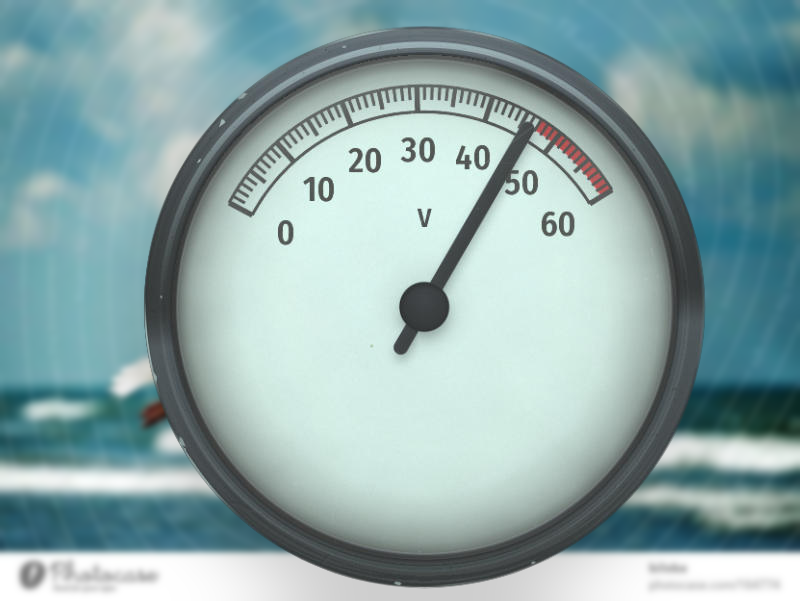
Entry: 46 V
